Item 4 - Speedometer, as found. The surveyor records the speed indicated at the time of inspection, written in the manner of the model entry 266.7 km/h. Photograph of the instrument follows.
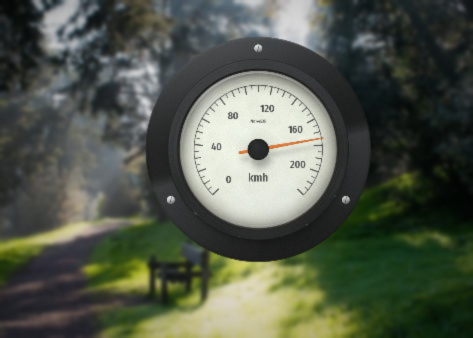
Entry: 175 km/h
